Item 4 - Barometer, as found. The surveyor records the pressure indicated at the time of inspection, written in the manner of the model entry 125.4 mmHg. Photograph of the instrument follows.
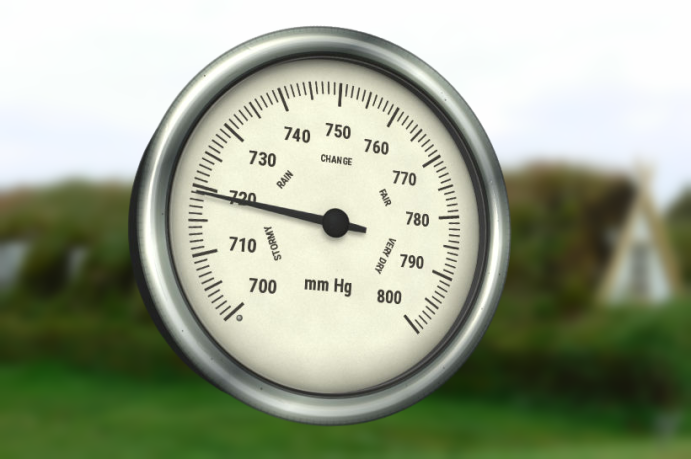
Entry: 719 mmHg
